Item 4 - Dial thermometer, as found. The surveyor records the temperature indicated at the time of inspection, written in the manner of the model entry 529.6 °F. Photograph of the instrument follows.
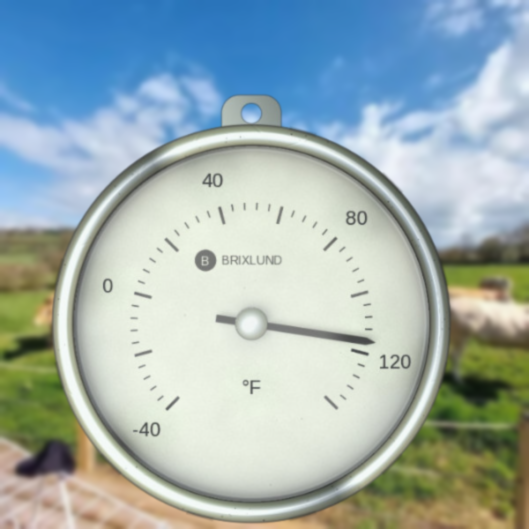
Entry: 116 °F
